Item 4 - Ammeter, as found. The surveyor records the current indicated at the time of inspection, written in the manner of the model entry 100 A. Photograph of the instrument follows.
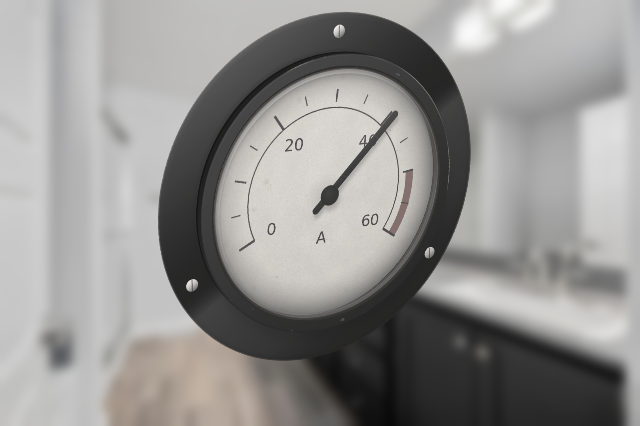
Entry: 40 A
